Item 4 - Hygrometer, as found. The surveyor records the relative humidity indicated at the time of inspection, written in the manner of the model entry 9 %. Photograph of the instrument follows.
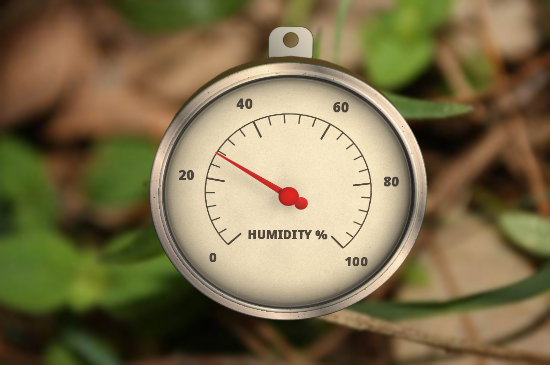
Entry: 28 %
